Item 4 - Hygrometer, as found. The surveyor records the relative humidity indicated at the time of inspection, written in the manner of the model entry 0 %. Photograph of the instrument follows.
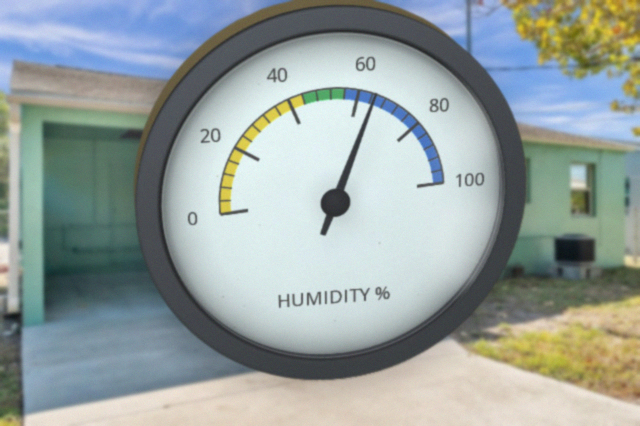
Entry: 64 %
